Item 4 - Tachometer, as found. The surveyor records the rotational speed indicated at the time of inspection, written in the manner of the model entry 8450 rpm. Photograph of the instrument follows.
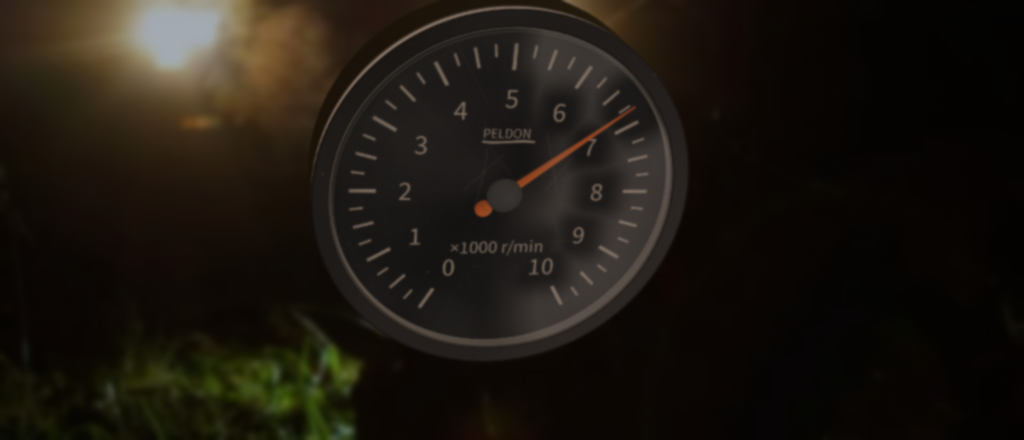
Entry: 6750 rpm
